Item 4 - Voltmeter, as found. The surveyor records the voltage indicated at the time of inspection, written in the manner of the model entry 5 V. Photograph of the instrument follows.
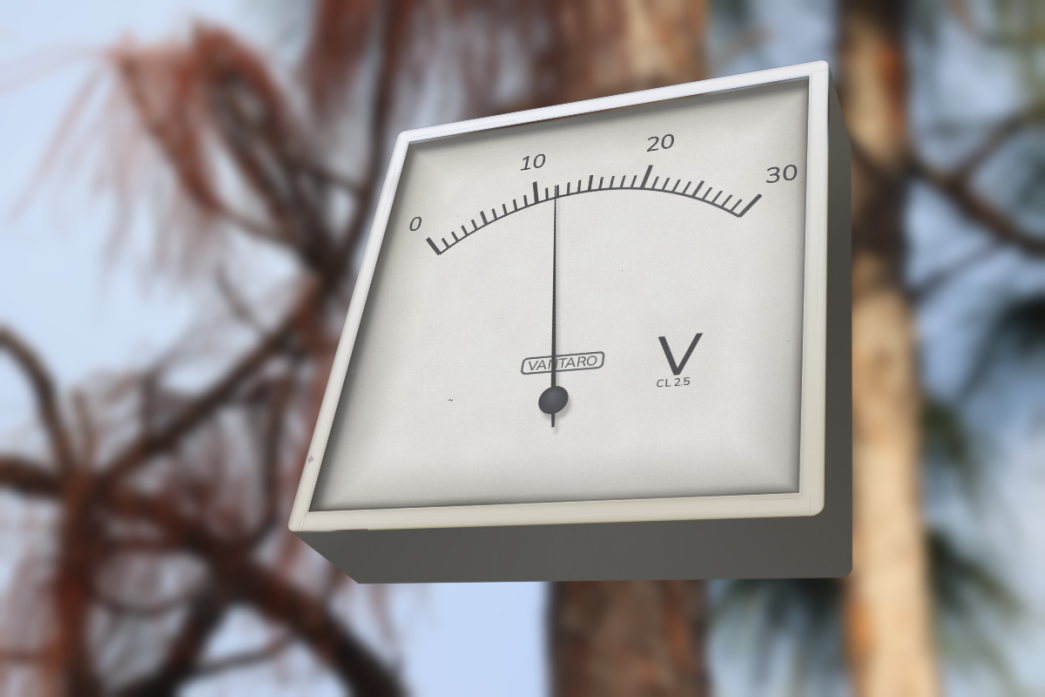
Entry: 12 V
